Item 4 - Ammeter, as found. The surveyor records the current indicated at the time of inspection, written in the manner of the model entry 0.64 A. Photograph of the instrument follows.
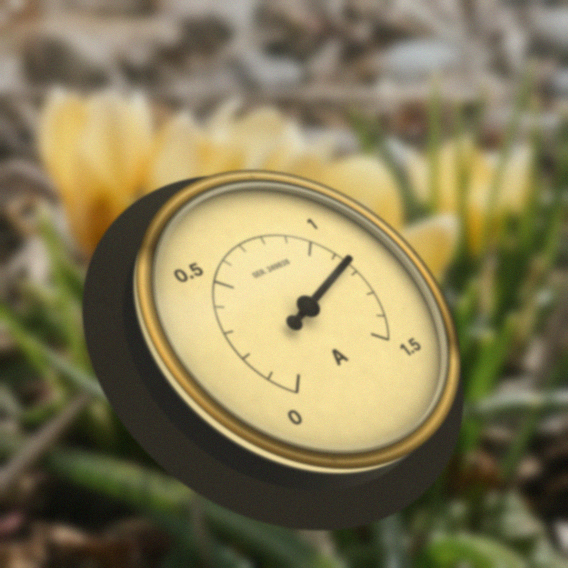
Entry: 1.15 A
